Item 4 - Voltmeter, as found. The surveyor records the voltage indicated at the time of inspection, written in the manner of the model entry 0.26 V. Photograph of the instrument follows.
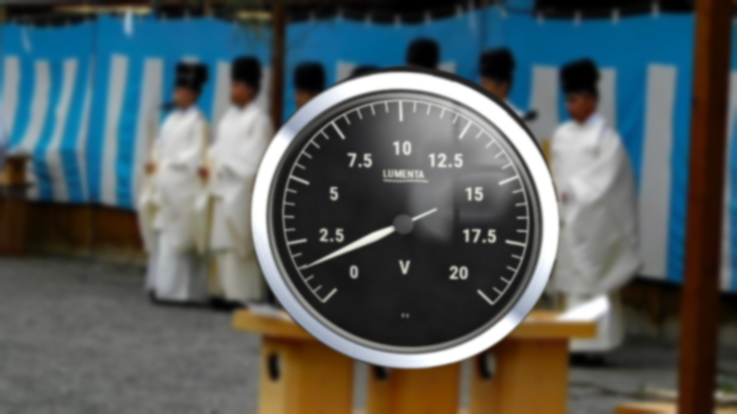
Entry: 1.5 V
